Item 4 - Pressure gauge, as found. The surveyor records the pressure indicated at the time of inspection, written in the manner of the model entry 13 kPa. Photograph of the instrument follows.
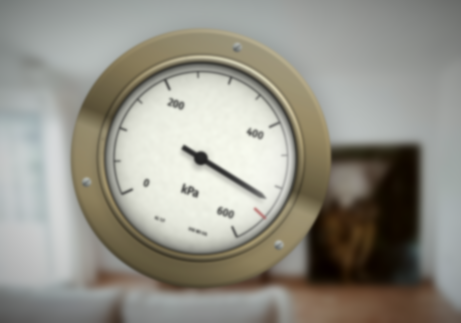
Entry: 525 kPa
